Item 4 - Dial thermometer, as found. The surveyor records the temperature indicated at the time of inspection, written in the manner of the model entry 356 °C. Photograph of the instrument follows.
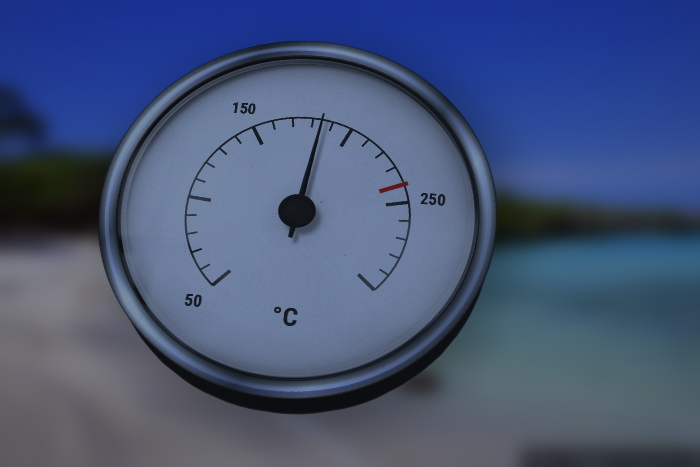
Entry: 185 °C
